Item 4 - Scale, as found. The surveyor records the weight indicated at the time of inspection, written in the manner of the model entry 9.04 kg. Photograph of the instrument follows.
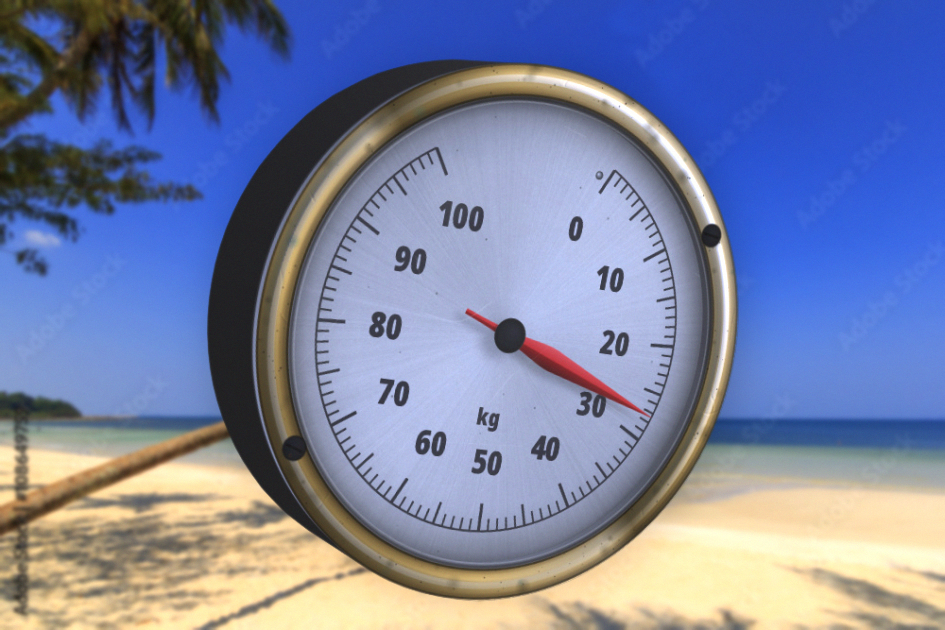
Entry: 27.5 kg
